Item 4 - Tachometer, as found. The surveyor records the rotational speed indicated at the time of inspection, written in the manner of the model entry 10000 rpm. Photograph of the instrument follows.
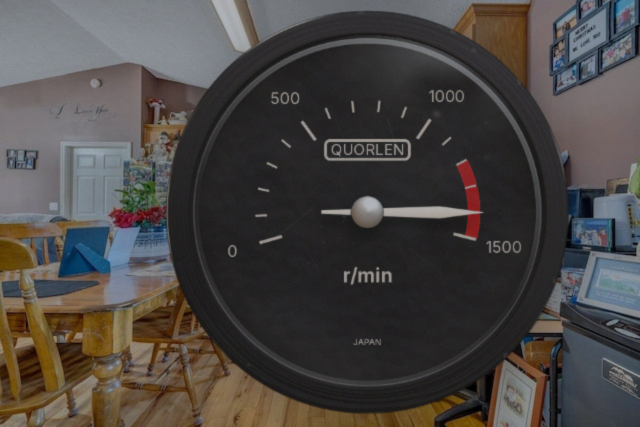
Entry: 1400 rpm
